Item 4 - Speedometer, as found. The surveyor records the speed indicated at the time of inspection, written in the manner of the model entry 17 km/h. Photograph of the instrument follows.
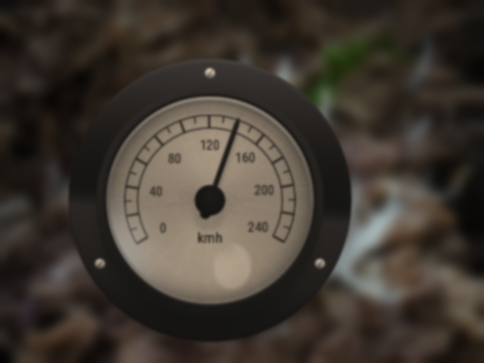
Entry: 140 km/h
